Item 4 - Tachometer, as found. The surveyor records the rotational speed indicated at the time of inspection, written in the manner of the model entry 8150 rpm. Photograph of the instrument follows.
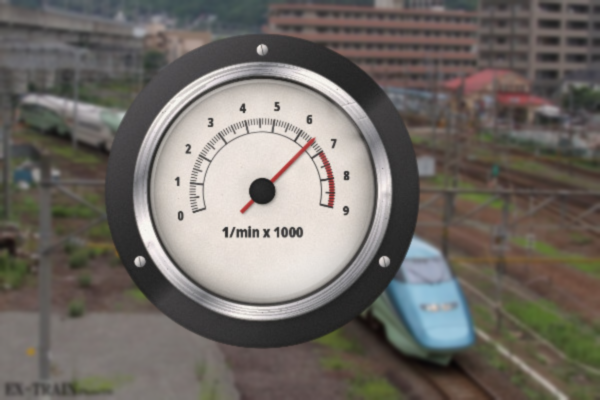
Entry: 6500 rpm
